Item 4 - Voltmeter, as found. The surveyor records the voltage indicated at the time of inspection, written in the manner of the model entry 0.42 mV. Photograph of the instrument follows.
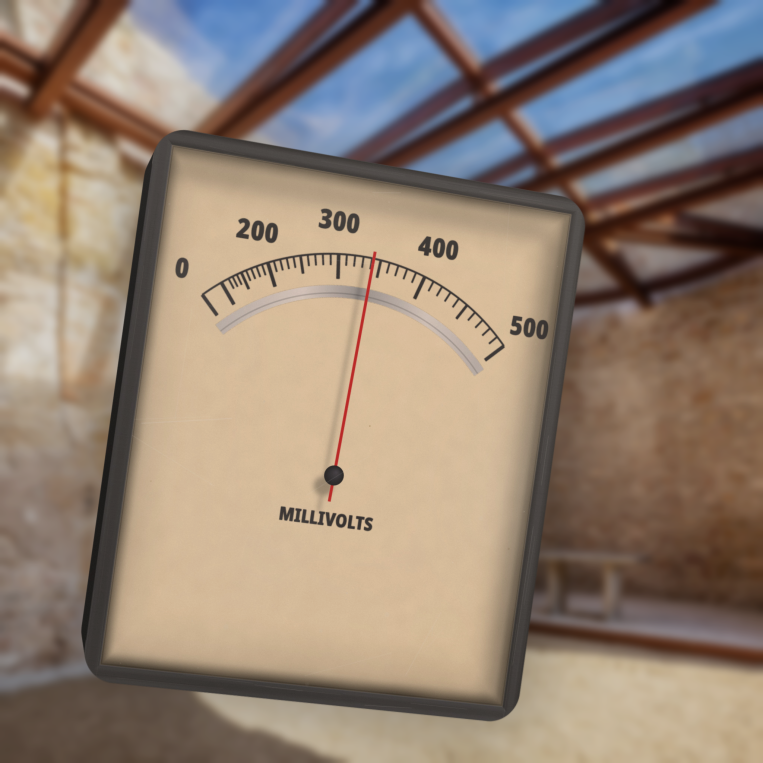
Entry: 340 mV
